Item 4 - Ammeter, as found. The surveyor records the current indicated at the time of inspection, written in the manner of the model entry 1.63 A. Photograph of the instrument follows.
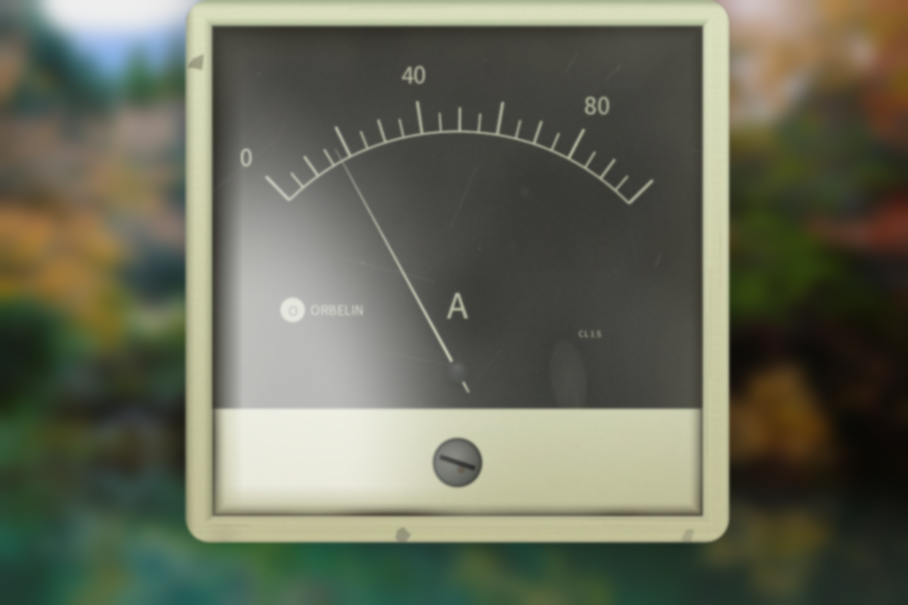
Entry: 17.5 A
